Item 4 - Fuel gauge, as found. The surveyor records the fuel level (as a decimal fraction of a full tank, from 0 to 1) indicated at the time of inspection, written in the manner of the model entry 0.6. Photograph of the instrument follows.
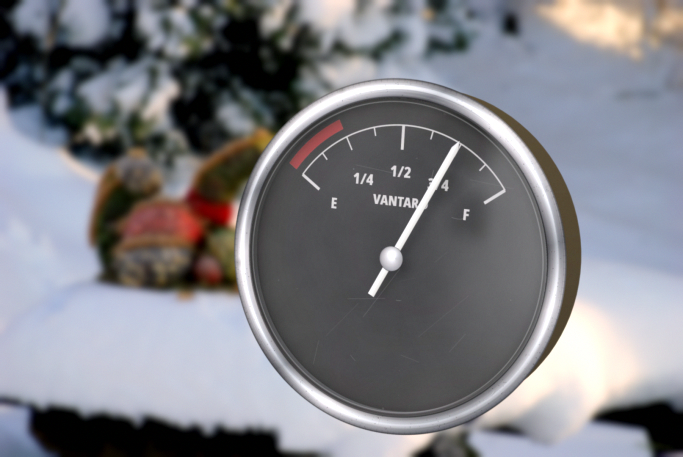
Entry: 0.75
